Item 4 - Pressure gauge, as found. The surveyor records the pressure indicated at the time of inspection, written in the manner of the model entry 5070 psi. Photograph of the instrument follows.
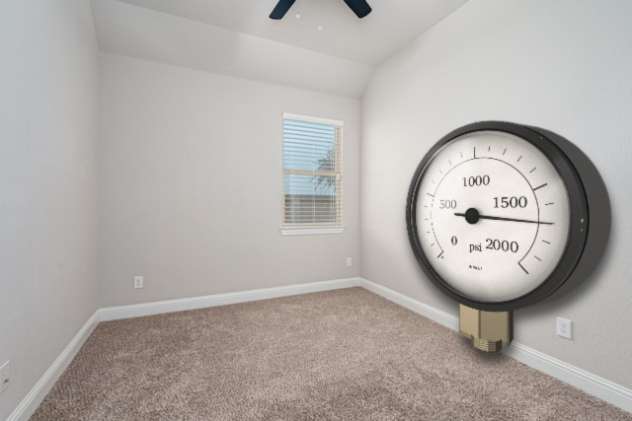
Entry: 1700 psi
